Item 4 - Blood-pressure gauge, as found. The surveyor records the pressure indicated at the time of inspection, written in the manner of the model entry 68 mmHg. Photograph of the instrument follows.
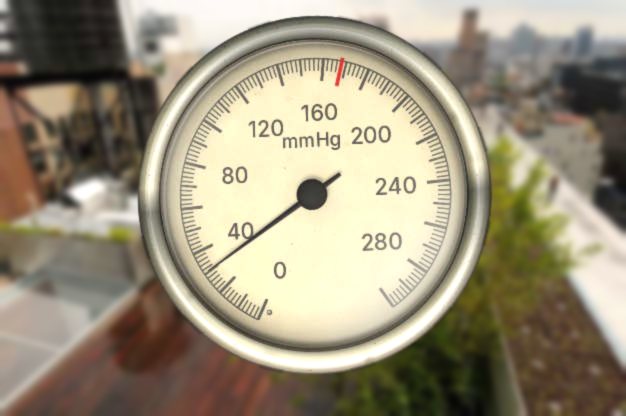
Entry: 30 mmHg
